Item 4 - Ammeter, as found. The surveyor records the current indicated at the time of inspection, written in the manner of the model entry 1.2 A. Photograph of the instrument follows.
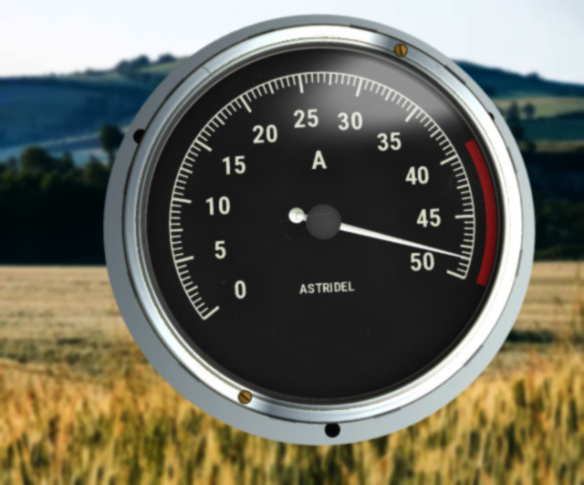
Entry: 48.5 A
